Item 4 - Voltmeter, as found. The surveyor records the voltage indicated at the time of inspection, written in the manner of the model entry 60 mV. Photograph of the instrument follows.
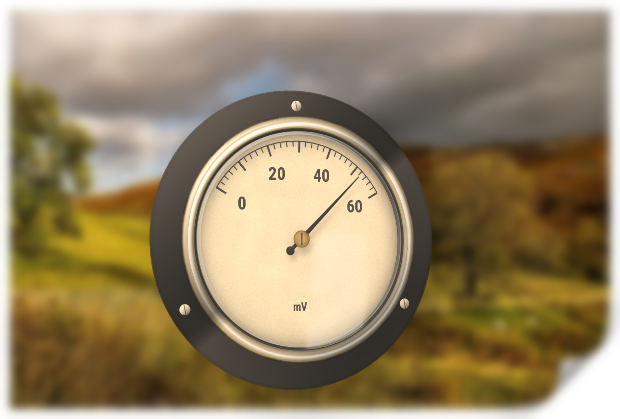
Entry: 52 mV
